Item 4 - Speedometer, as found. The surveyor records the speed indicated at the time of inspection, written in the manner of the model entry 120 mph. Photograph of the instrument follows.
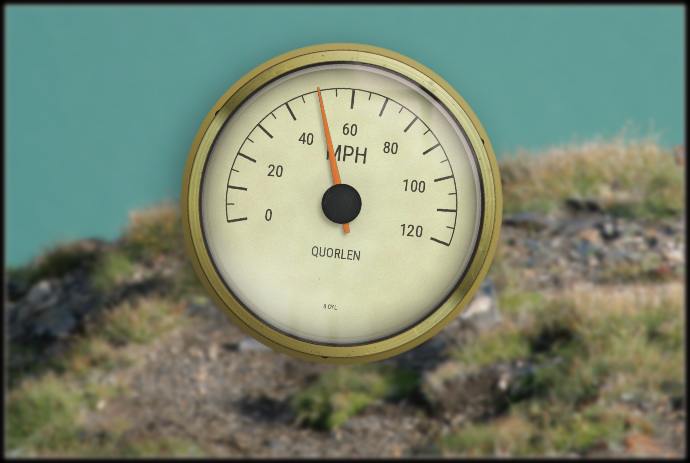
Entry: 50 mph
